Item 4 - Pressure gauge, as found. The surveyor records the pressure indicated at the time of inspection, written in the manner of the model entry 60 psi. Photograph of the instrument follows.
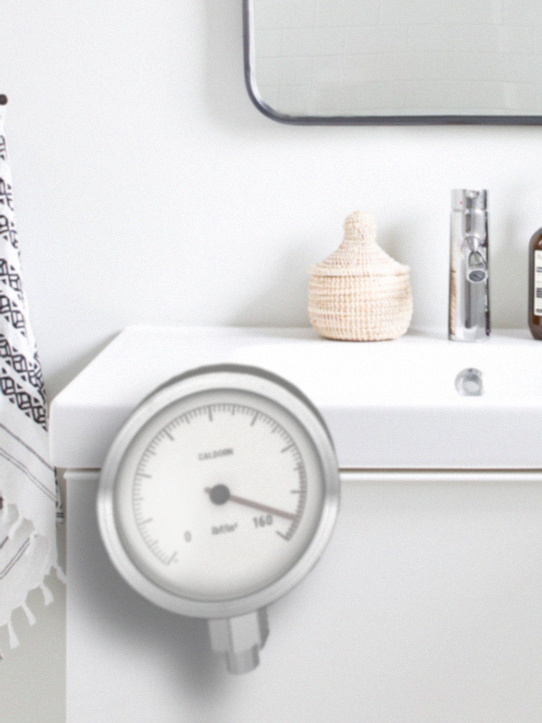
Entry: 150 psi
